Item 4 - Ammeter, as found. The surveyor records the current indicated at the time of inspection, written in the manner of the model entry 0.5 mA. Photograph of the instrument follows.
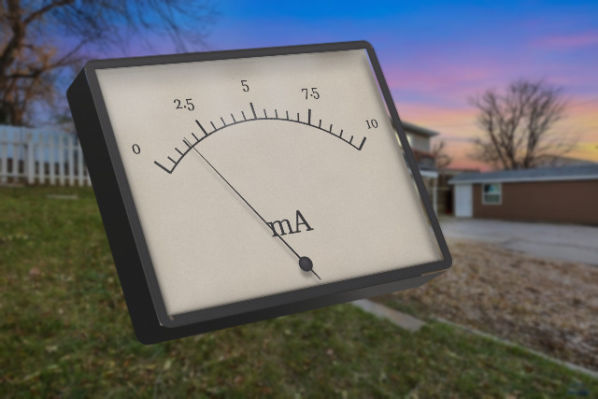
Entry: 1.5 mA
